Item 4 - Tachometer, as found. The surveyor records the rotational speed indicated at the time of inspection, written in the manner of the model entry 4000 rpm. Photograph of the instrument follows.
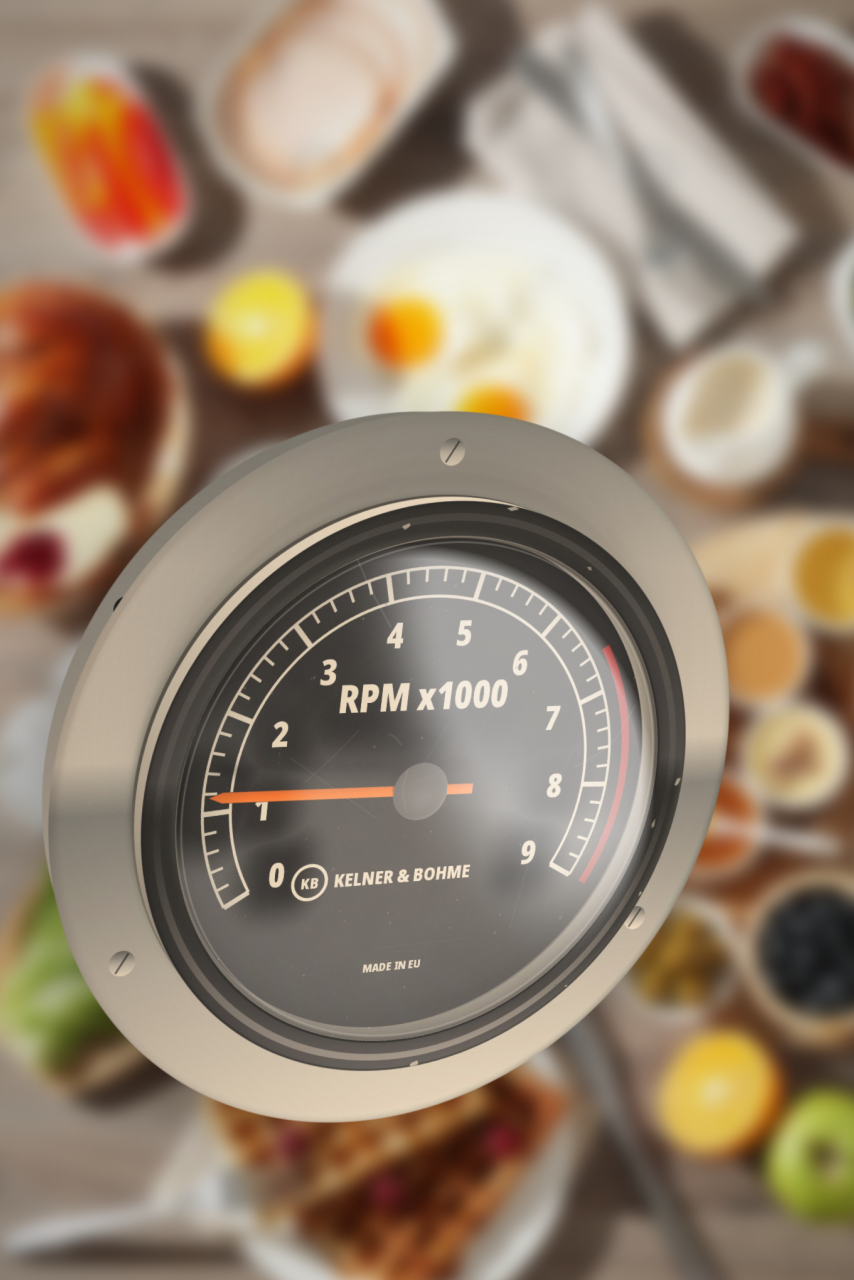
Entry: 1200 rpm
